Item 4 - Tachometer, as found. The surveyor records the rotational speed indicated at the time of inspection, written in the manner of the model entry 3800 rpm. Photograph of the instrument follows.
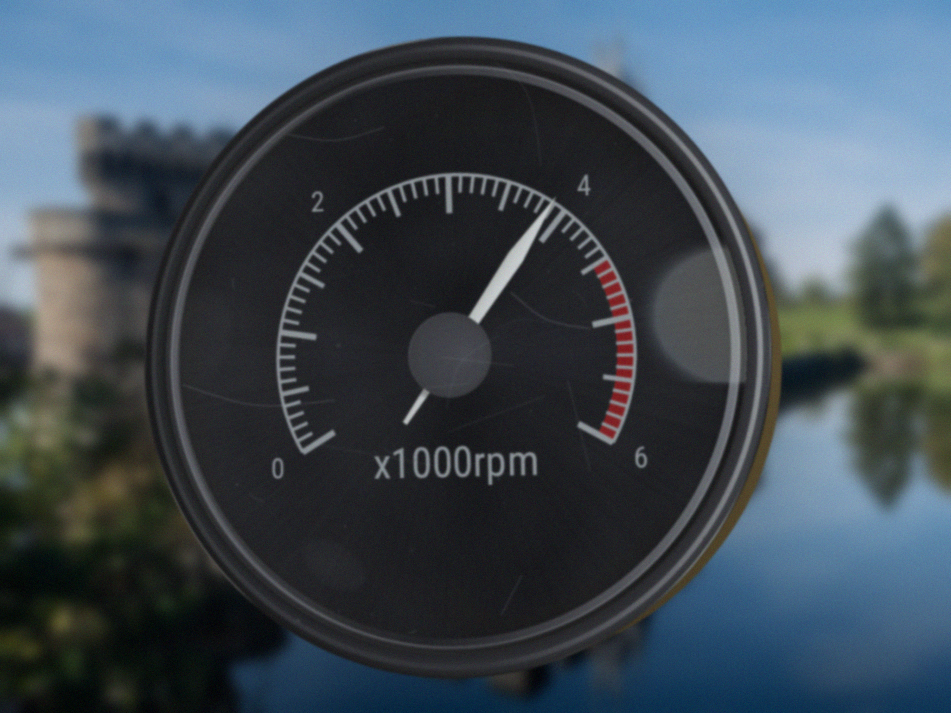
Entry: 3900 rpm
